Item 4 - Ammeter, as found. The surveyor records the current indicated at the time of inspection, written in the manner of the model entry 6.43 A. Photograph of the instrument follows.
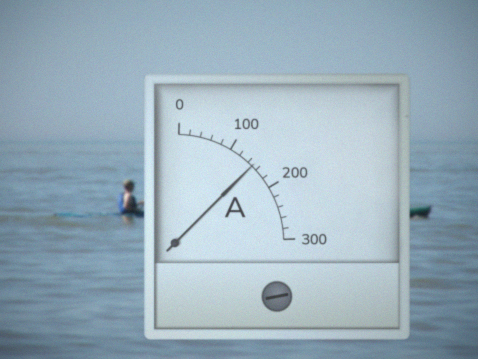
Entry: 150 A
